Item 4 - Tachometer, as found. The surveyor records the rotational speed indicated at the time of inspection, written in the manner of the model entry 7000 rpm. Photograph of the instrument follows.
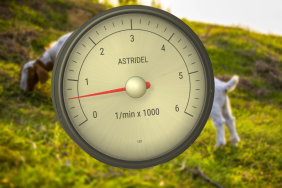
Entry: 600 rpm
